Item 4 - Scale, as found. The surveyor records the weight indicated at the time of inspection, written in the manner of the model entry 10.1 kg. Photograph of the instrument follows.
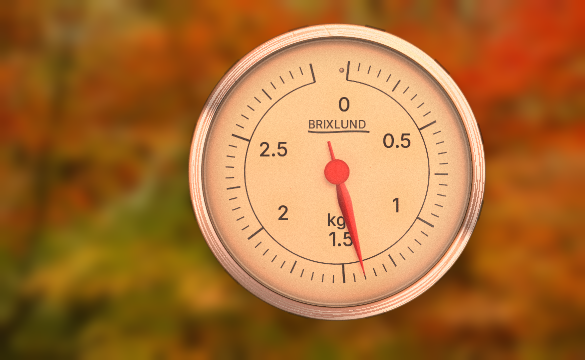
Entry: 1.4 kg
